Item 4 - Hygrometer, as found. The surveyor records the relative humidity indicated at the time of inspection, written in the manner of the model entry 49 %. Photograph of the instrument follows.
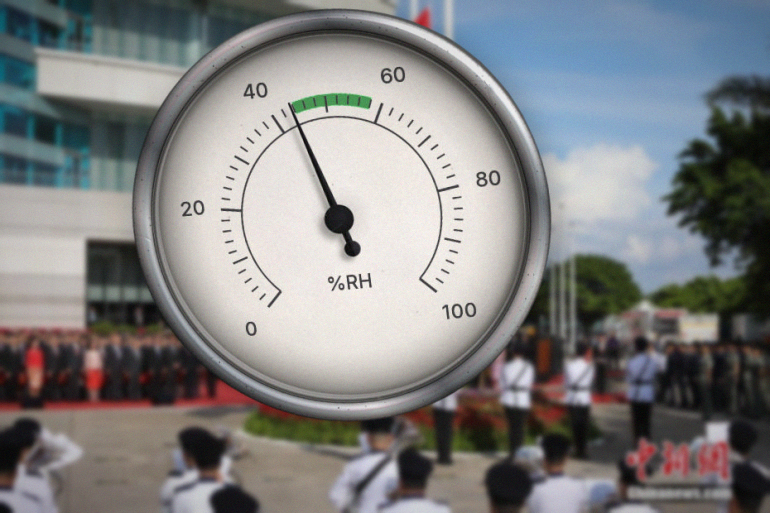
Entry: 44 %
